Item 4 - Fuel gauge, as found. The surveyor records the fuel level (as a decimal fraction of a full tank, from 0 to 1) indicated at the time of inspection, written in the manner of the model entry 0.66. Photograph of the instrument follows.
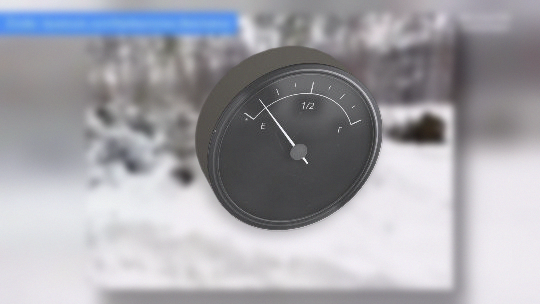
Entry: 0.125
